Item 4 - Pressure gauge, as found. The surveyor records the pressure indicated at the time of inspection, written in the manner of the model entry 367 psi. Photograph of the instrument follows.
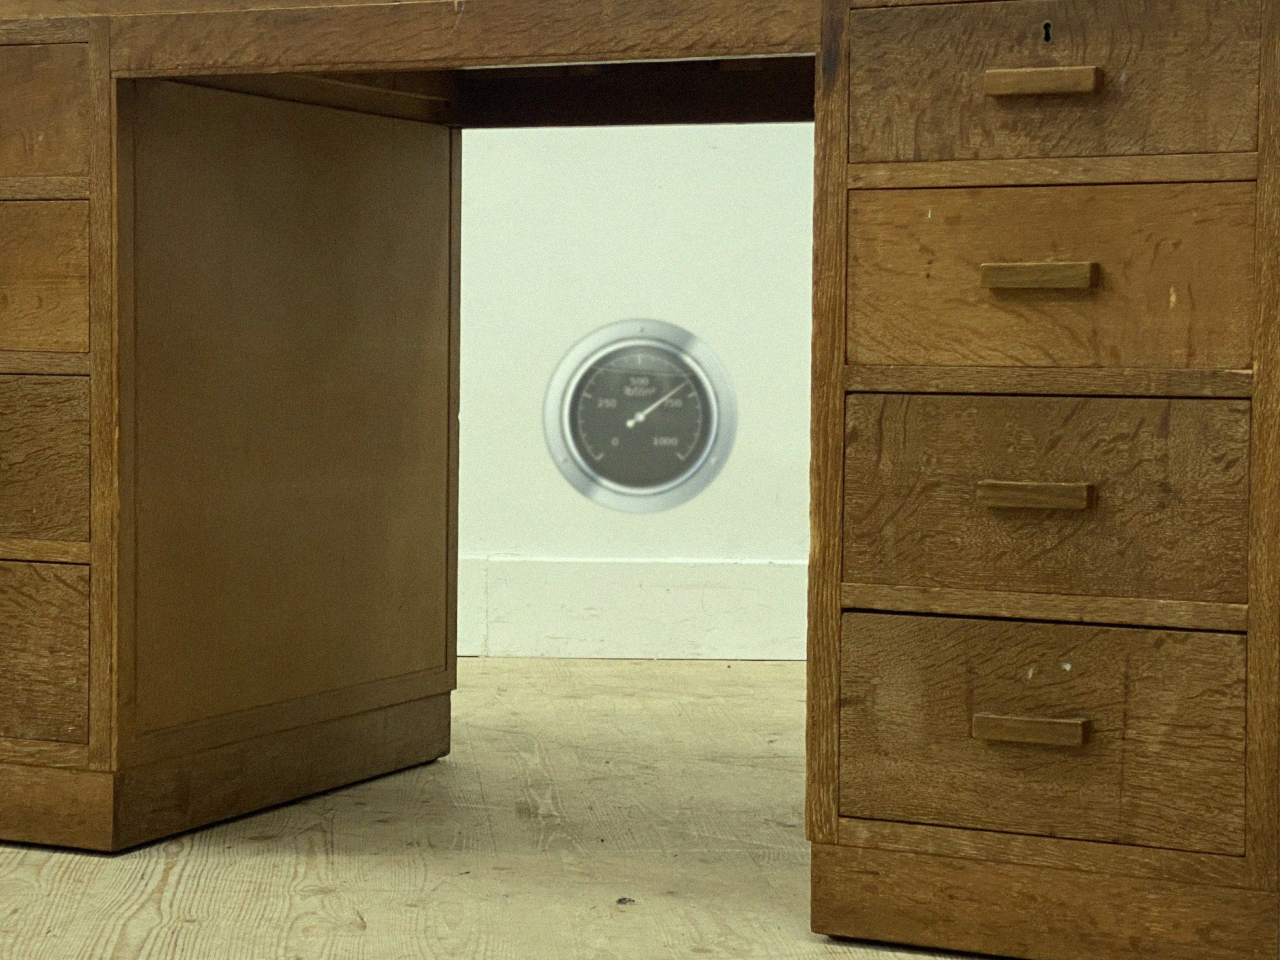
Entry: 700 psi
